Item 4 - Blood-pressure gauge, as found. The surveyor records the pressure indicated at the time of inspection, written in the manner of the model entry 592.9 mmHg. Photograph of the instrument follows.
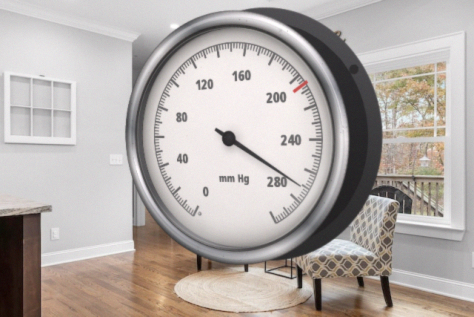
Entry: 270 mmHg
